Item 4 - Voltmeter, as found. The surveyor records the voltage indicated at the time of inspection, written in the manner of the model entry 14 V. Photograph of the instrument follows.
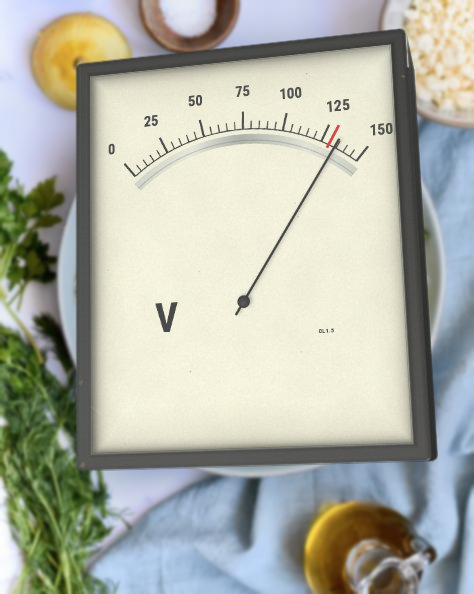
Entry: 135 V
